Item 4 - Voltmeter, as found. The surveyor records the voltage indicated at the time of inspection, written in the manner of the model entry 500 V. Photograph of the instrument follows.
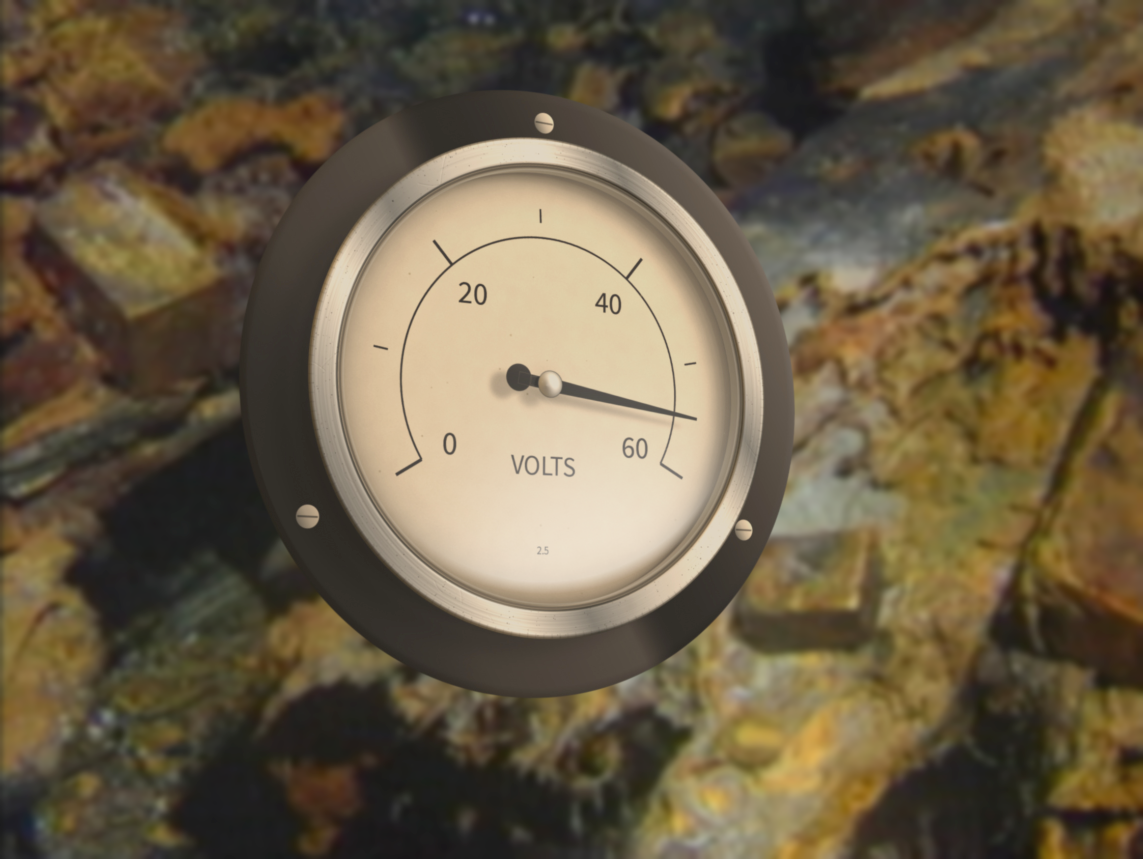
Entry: 55 V
